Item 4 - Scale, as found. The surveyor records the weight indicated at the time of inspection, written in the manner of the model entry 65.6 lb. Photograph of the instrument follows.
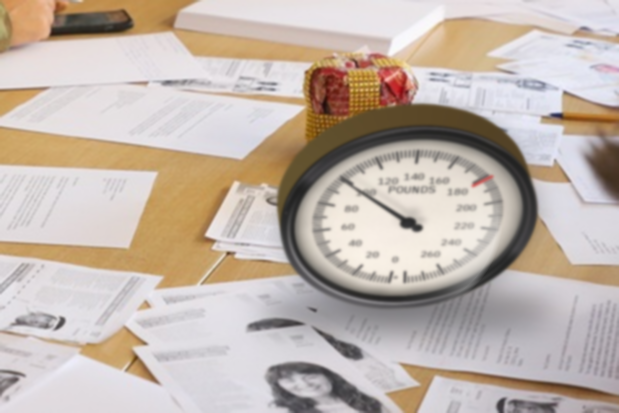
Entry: 100 lb
